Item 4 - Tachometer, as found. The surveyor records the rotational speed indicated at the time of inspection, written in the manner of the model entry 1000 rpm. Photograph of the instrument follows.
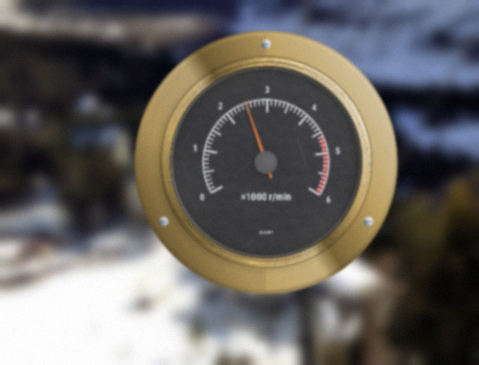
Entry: 2500 rpm
